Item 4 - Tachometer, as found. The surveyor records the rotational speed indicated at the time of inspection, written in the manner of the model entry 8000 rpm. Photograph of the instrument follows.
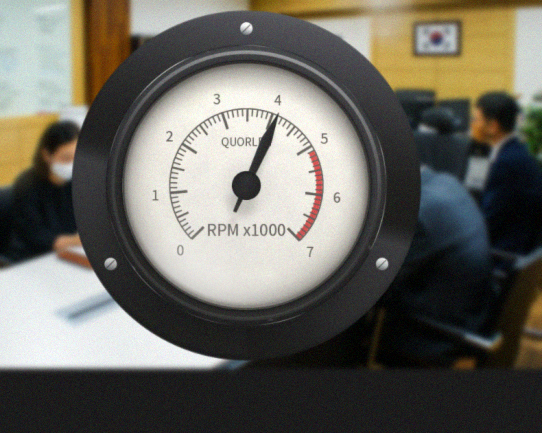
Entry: 4100 rpm
